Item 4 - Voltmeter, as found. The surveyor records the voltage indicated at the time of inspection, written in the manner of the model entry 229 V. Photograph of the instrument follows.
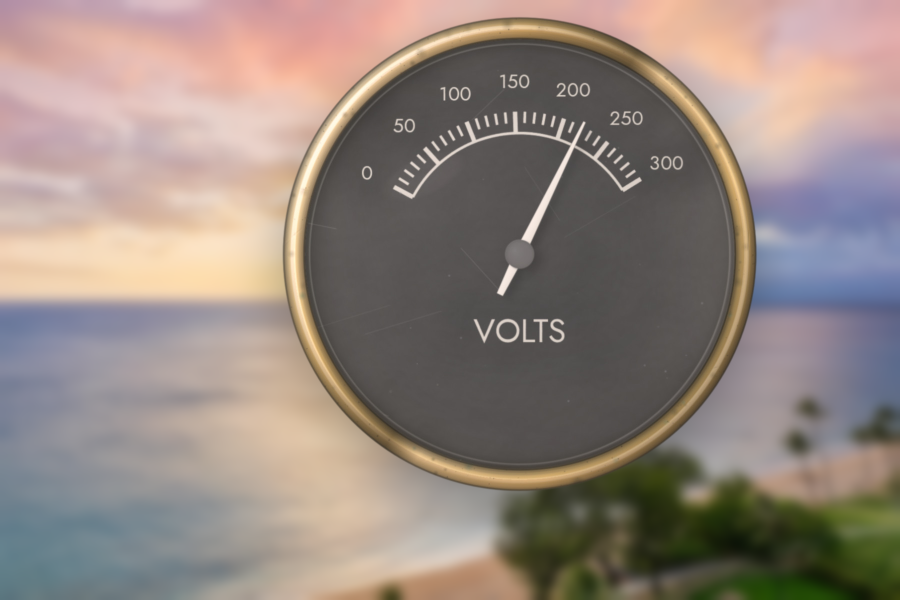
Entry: 220 V
